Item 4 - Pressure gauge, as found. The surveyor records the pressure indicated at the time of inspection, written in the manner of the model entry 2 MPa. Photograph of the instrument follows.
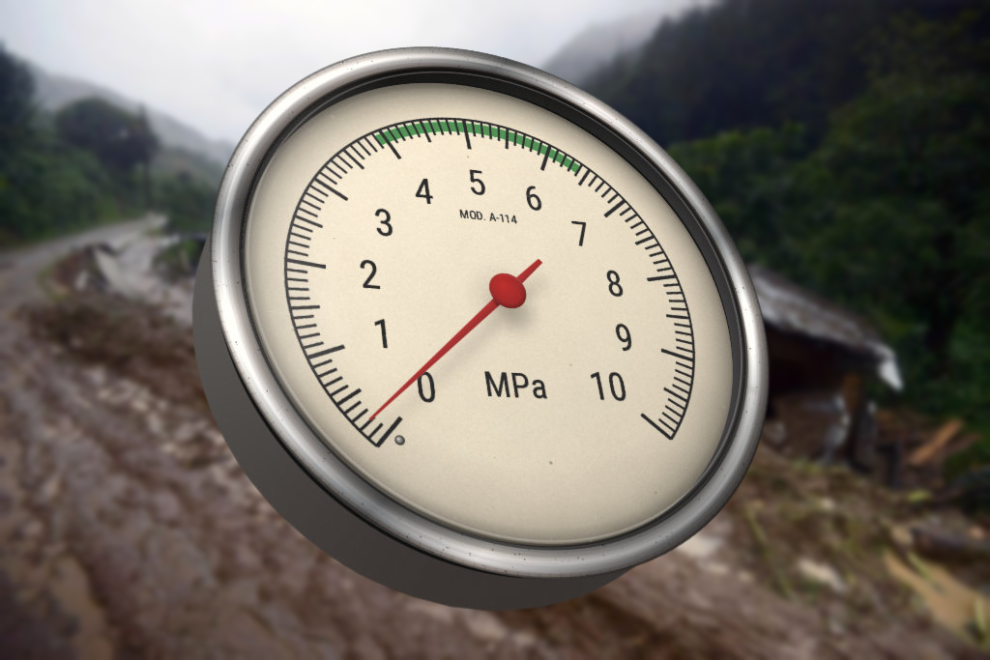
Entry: 0.2 MPa
